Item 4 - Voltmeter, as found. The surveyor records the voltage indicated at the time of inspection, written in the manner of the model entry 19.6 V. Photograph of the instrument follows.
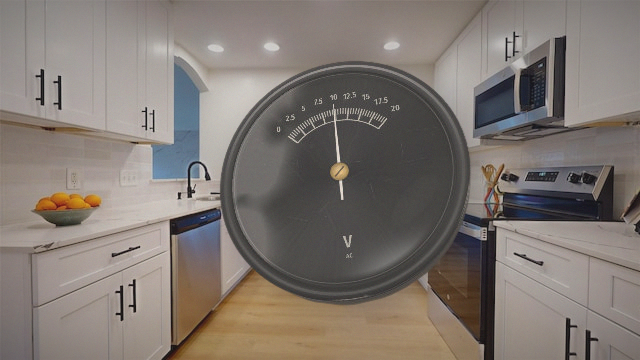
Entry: 10 V
